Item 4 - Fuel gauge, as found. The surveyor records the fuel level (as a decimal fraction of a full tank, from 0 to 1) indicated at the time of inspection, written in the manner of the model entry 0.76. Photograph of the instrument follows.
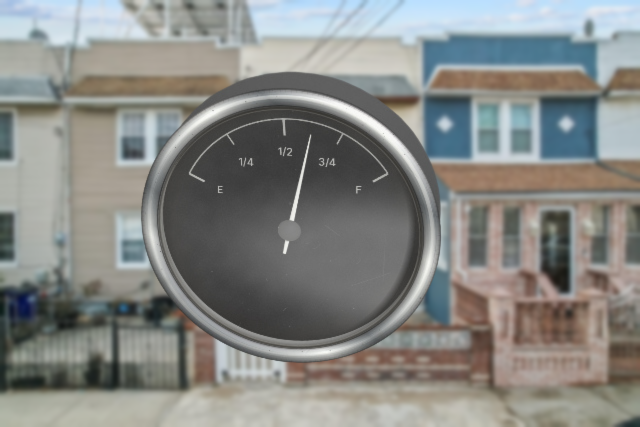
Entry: 0.625
